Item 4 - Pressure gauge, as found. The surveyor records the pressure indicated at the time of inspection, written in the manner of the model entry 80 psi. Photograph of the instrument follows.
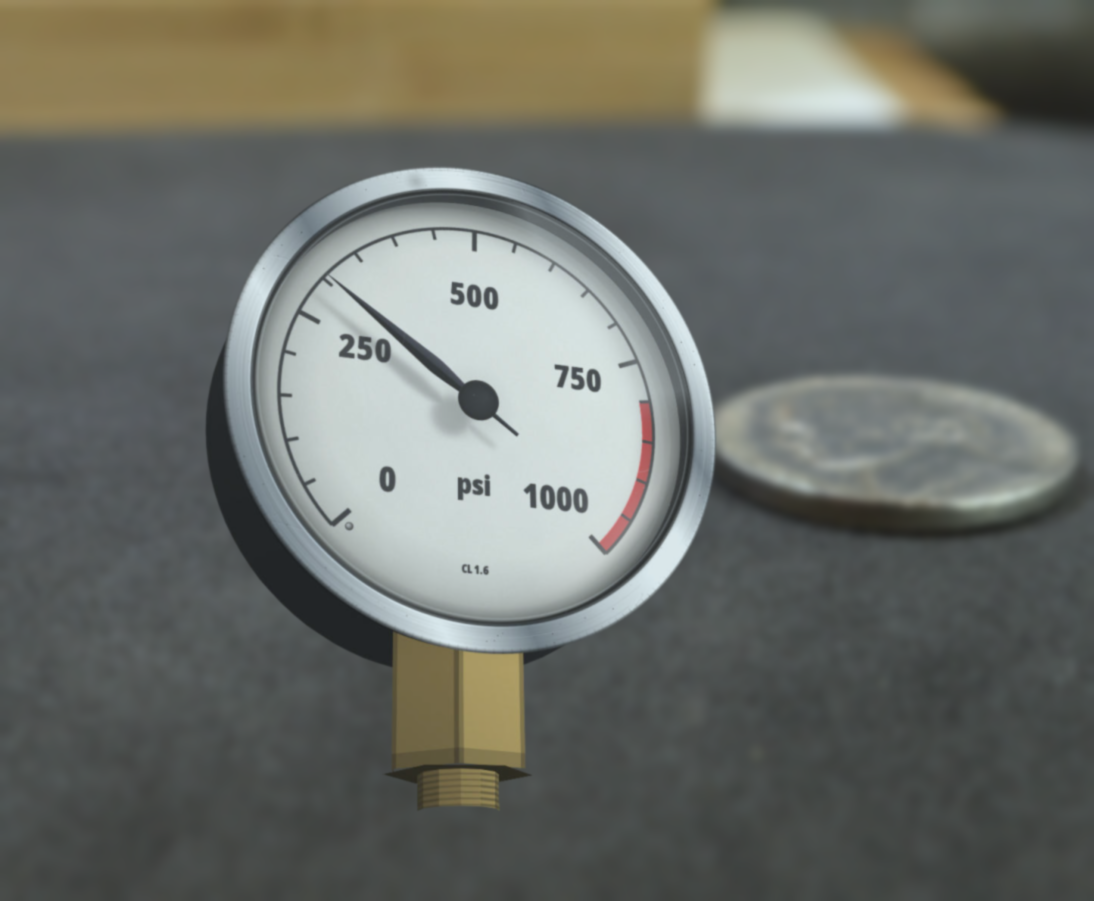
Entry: 300 psi
